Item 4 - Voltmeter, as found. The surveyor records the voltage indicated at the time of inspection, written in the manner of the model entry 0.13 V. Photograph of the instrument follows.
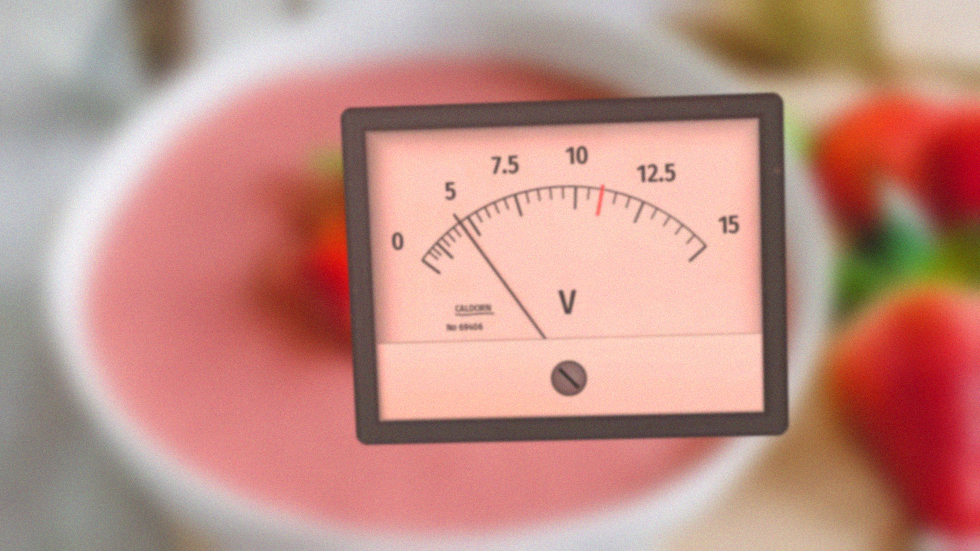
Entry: 4.5 V
